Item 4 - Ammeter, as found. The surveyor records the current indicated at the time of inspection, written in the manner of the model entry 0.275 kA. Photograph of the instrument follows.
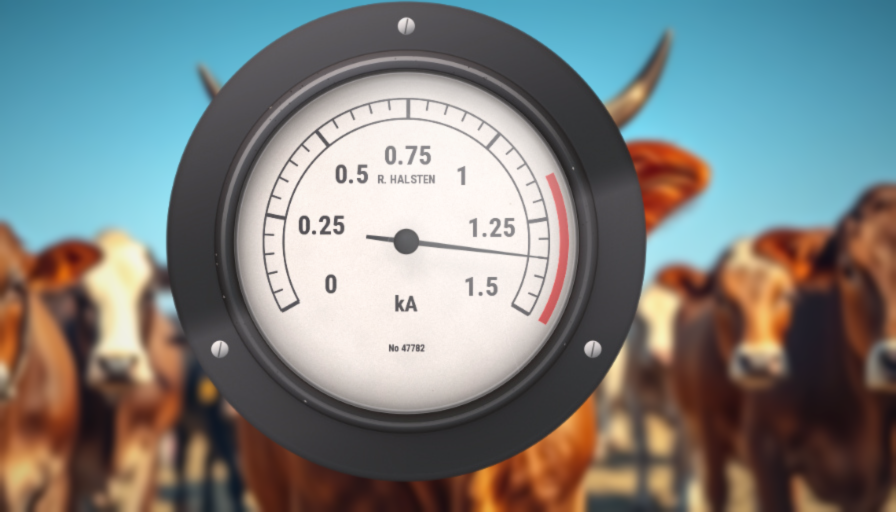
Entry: 1.35 kA
